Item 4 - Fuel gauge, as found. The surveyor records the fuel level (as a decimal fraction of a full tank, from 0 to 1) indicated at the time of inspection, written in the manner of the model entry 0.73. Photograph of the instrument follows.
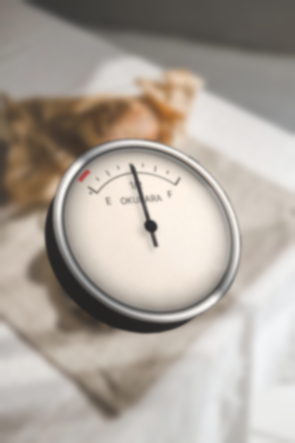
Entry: 0.5
